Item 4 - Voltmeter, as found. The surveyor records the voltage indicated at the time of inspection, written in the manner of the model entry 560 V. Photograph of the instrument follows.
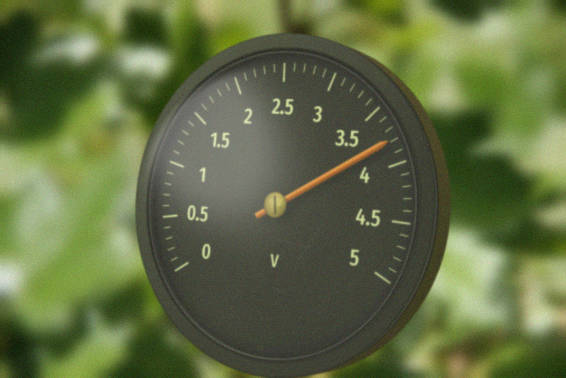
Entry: 3.8 V
